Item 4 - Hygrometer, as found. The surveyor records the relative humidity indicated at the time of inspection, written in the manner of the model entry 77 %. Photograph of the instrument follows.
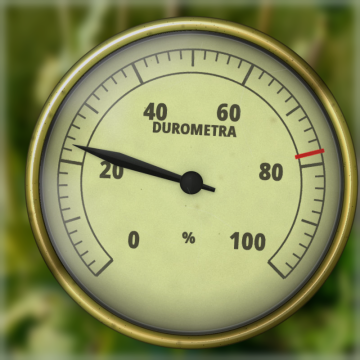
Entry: 23 %
